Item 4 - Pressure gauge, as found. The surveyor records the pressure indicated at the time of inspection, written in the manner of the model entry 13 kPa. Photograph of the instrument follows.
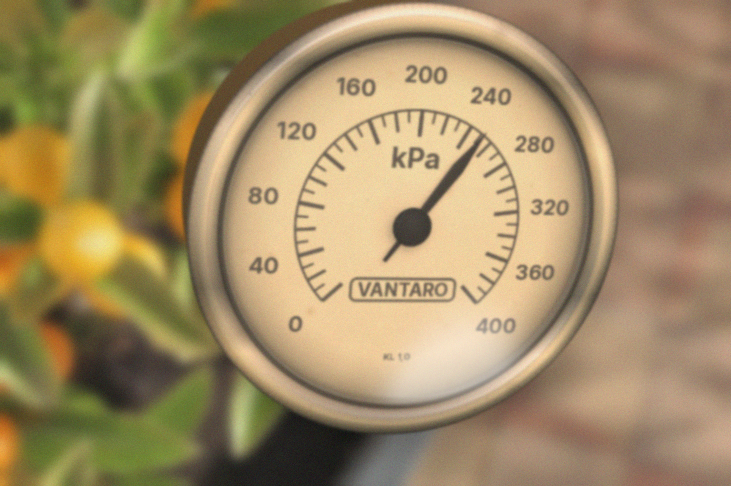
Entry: 250 kPa
